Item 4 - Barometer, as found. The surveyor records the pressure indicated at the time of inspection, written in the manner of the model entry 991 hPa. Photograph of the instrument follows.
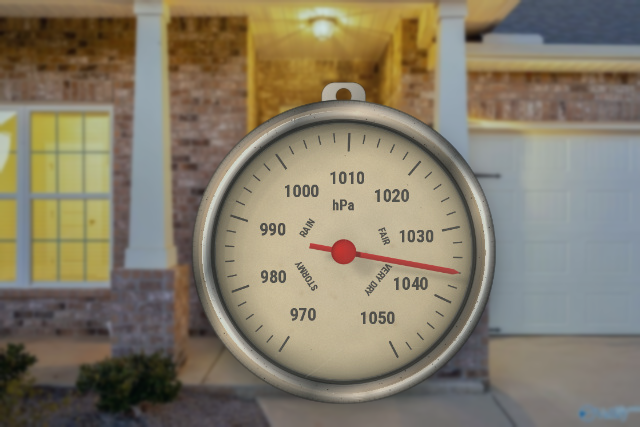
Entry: 1036 hPa
